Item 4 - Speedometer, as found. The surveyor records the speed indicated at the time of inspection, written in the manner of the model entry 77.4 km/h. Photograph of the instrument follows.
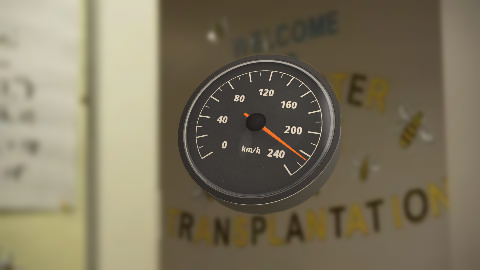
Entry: 225 km/h
